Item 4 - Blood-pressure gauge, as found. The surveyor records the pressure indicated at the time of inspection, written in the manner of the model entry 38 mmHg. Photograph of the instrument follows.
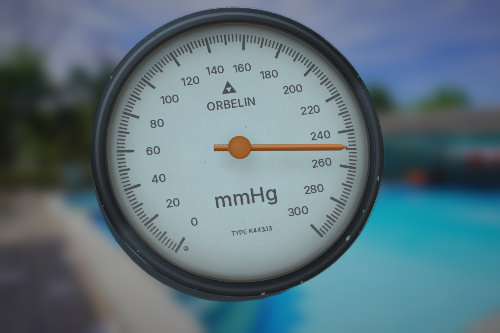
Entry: 250 mmHg
